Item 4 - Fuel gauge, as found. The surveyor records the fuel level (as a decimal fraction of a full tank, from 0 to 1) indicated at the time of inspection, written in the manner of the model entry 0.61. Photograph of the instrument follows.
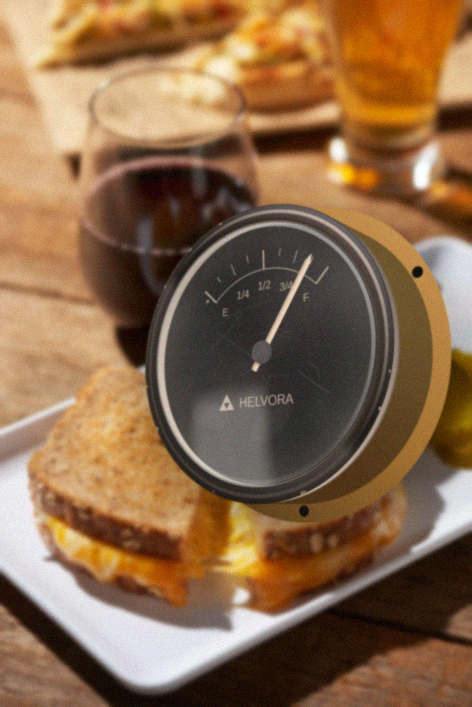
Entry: 0.875
